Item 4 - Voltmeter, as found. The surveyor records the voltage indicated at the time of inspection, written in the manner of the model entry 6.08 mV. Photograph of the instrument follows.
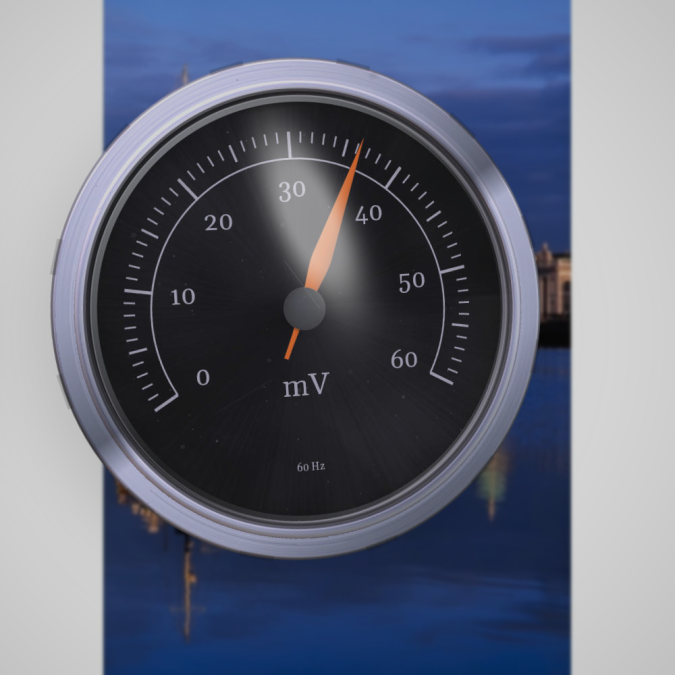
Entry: 36 mV
